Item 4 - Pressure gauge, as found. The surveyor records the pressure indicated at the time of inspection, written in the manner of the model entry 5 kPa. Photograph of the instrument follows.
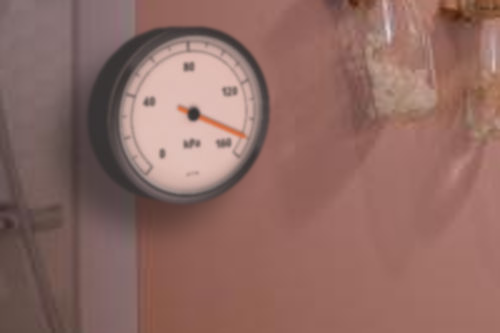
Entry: 150 kPa
